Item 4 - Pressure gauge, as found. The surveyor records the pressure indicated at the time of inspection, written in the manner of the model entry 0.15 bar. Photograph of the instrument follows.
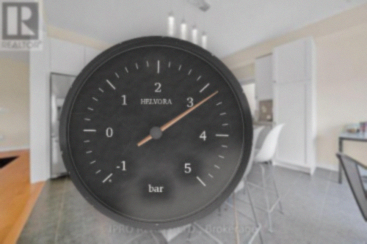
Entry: 3.2 bar
